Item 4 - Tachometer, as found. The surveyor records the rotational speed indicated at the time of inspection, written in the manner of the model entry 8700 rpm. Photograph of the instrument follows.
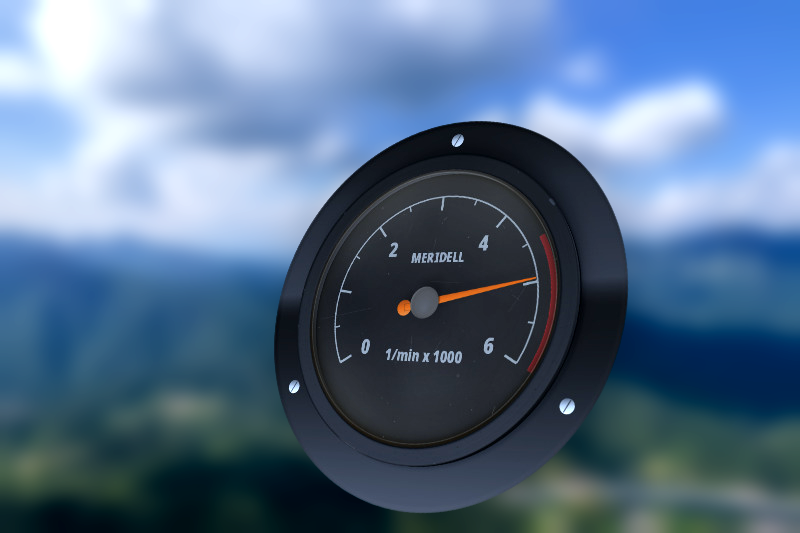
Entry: 5000 rpm
